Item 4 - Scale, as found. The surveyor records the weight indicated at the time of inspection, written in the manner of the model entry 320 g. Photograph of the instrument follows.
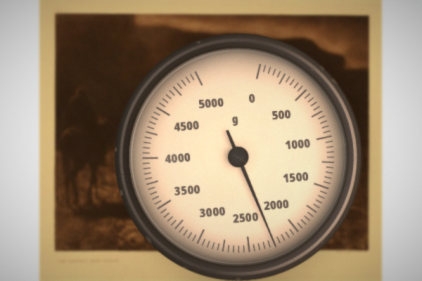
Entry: 2250 g
